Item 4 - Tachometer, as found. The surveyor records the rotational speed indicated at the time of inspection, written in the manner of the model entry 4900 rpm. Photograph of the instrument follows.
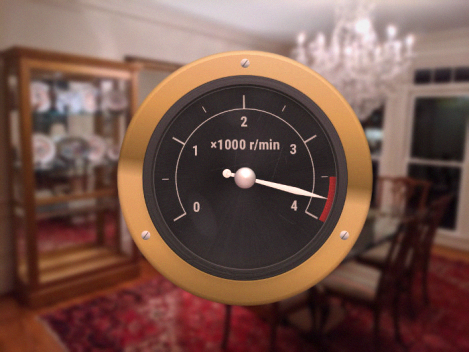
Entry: 3750 rpm
